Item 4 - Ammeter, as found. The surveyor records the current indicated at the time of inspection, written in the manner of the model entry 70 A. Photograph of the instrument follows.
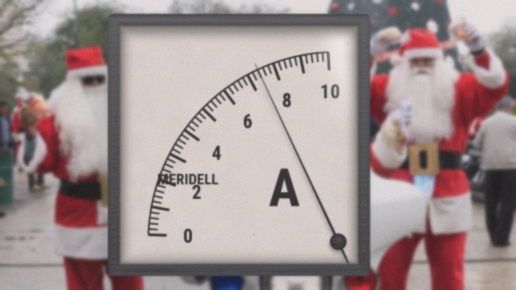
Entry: 7.4 A
